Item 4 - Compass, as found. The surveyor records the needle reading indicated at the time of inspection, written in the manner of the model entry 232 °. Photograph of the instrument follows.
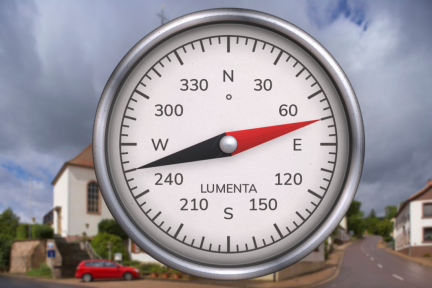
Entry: 75 °
